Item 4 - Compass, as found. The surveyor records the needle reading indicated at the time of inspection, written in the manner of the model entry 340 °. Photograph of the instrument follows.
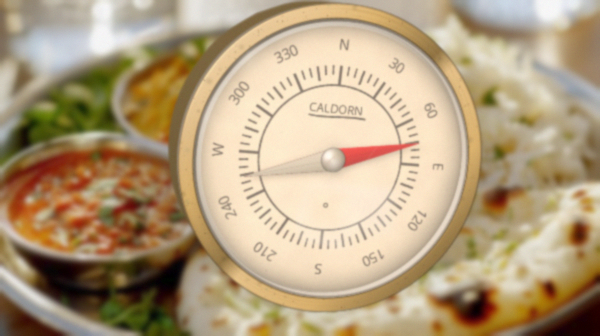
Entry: 75 °
